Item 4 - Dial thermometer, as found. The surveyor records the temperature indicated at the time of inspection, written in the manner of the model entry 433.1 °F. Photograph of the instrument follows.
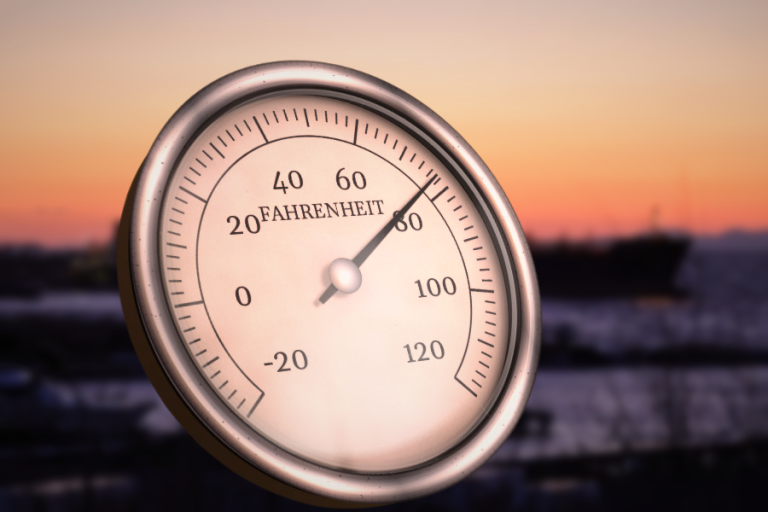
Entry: 77 °F
